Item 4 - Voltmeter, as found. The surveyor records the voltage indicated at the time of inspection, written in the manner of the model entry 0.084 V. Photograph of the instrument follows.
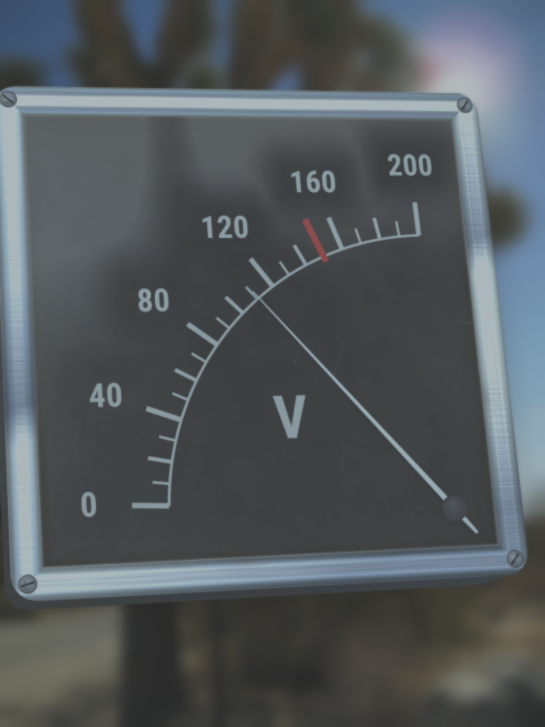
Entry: 110 V
